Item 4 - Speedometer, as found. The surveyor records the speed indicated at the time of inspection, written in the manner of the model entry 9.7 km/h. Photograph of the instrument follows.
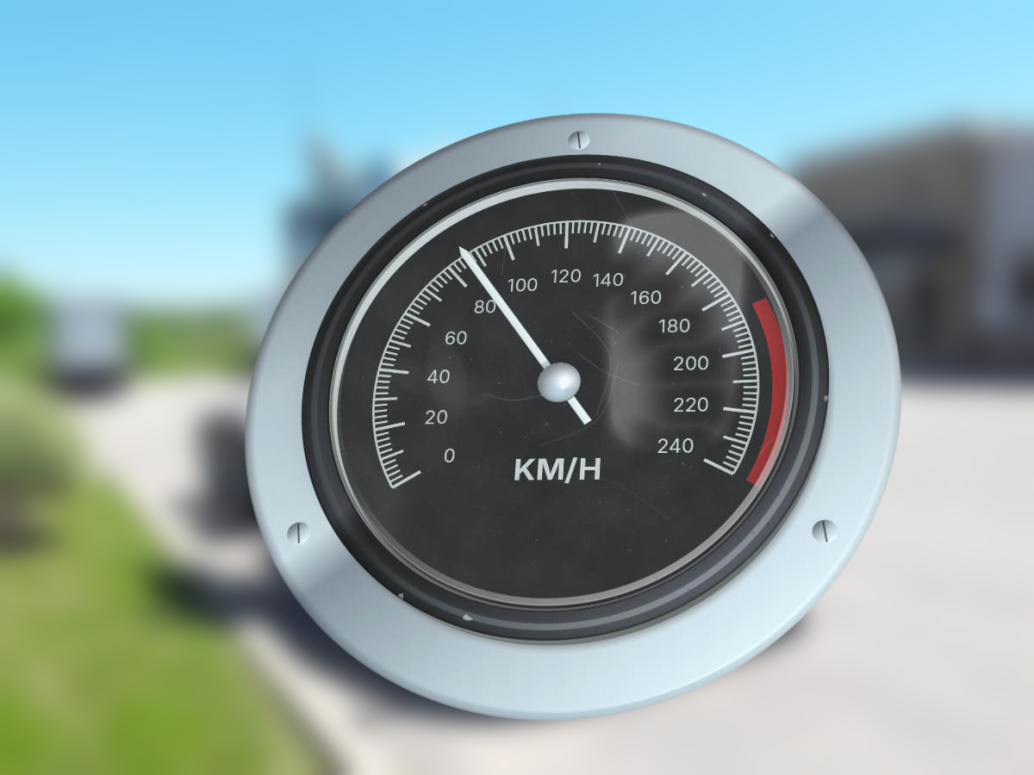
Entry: 86 km/h
